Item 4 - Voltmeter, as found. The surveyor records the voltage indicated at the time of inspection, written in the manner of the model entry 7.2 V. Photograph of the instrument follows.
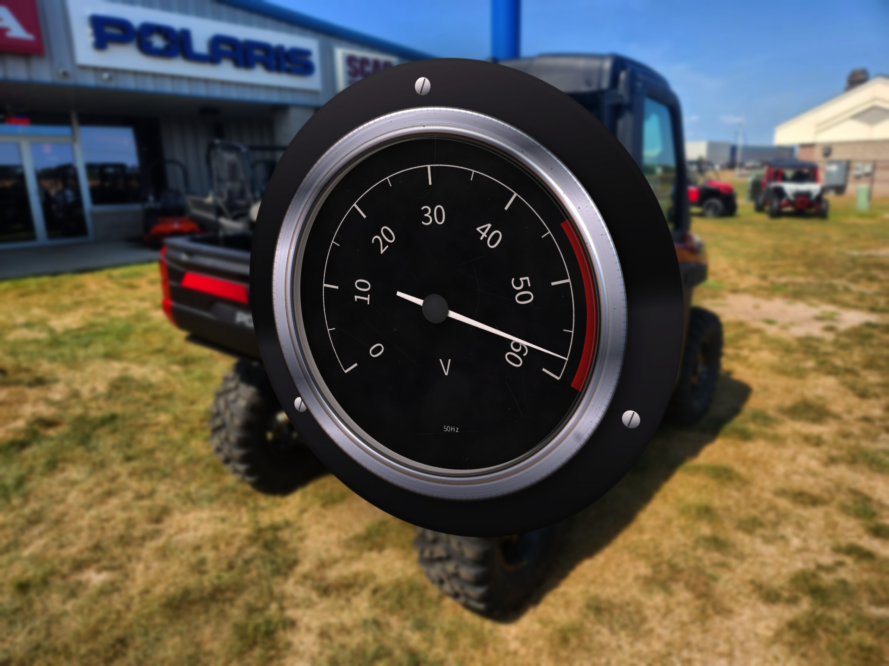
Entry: 57.5 V
